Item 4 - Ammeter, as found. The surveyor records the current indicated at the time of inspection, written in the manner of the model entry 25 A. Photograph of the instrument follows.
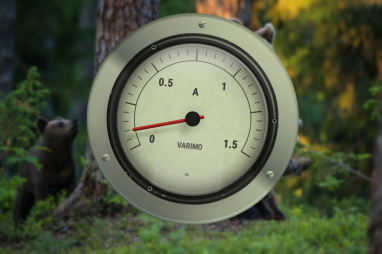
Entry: 0.1 A
